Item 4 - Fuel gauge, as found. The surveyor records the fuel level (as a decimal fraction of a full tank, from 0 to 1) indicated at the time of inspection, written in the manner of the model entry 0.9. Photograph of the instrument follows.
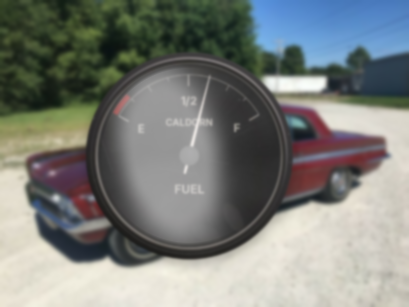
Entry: 0.625
